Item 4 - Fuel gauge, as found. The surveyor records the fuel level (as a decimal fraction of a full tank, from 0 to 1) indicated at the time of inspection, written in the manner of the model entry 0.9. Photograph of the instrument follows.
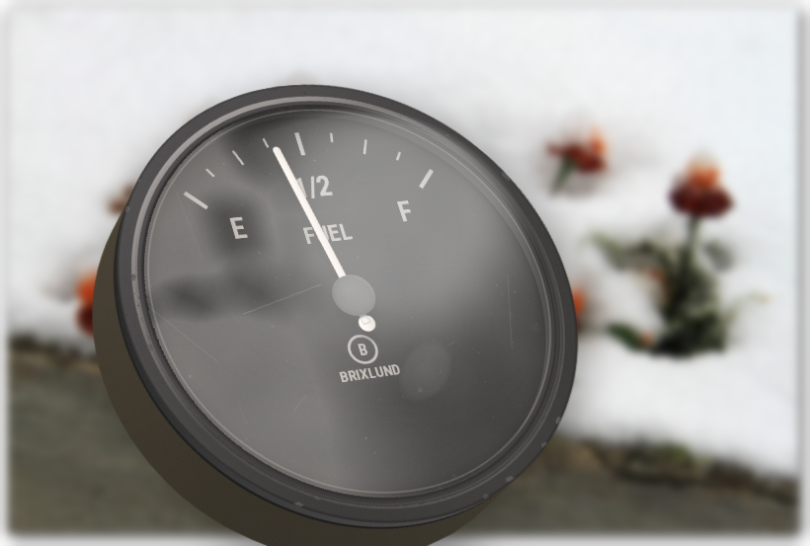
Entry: 0.375
